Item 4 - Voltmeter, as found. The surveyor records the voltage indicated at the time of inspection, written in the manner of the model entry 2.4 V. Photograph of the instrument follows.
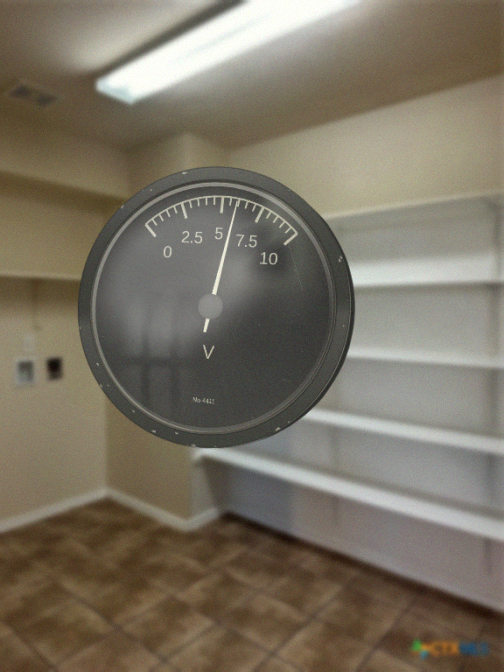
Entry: 6 V
